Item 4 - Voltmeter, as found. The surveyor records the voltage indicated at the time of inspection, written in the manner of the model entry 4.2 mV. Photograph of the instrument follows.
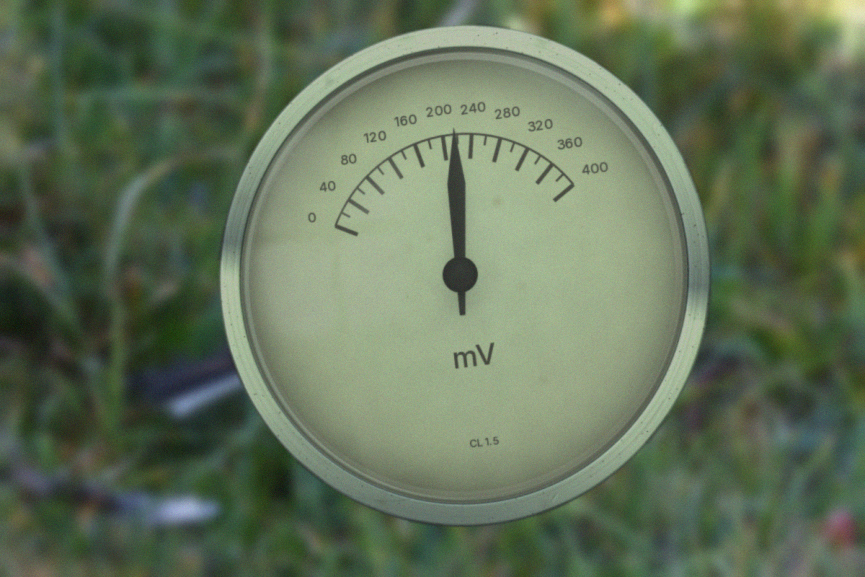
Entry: 220 mV
